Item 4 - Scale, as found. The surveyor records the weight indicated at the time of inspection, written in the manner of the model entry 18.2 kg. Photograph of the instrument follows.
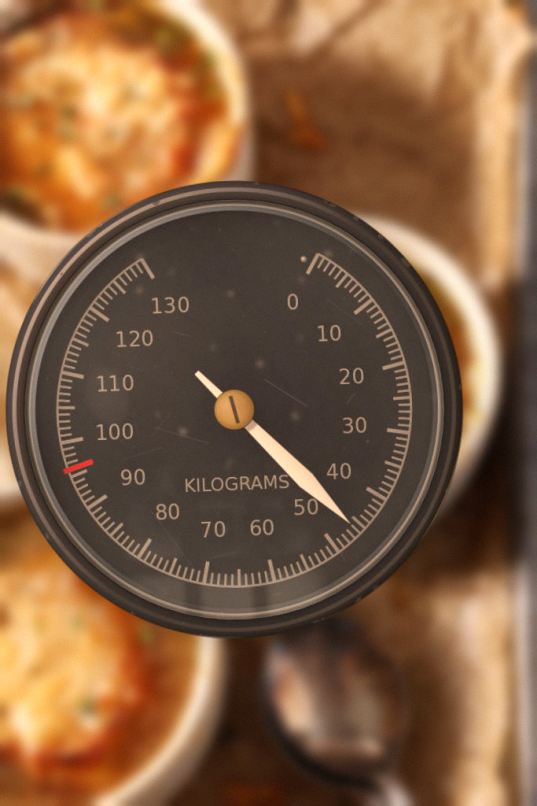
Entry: 46 kg
